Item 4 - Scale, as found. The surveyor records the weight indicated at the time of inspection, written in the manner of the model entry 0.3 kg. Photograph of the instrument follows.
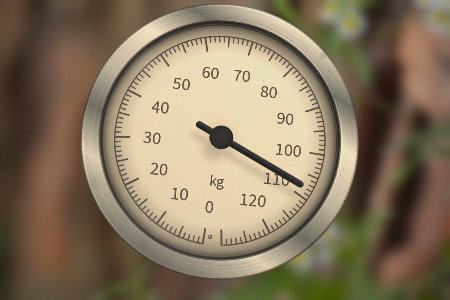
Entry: 108 kg
